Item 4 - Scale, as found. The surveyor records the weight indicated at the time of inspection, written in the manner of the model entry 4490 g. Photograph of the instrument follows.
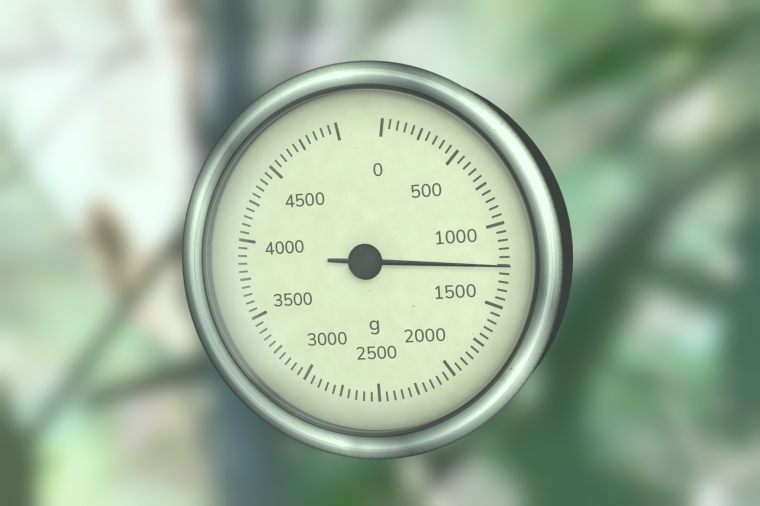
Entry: 1250 g
